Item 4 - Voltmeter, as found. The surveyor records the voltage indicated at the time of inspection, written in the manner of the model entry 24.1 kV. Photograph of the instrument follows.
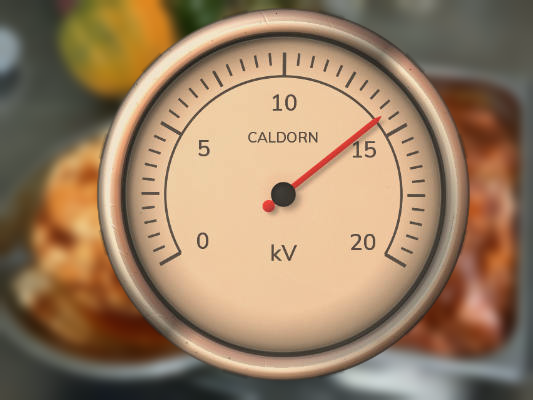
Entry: 14.25 kV
